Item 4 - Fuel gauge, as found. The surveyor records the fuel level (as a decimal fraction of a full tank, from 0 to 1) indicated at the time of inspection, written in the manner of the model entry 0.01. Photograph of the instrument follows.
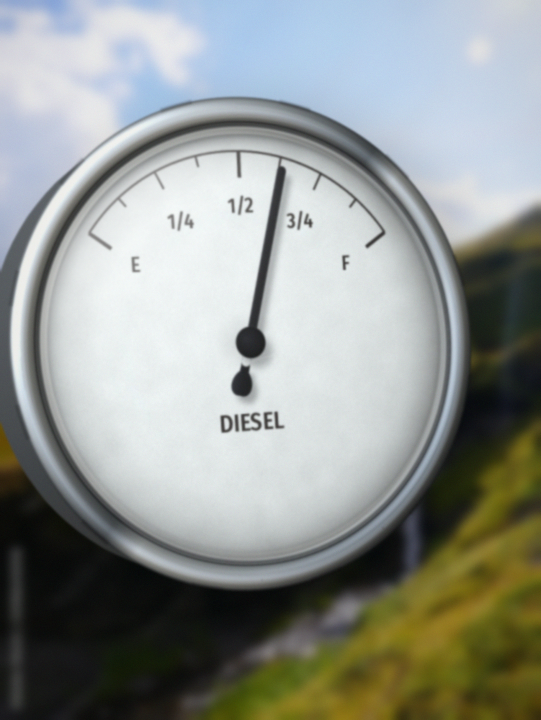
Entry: 0.625
